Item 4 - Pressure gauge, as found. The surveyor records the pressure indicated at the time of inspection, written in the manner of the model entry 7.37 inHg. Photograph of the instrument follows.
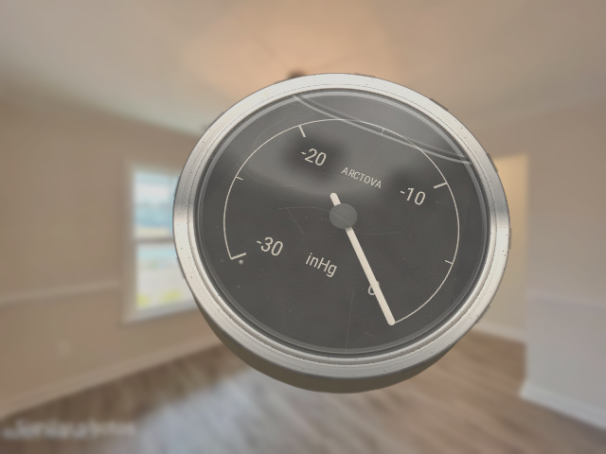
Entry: 0 inHg
